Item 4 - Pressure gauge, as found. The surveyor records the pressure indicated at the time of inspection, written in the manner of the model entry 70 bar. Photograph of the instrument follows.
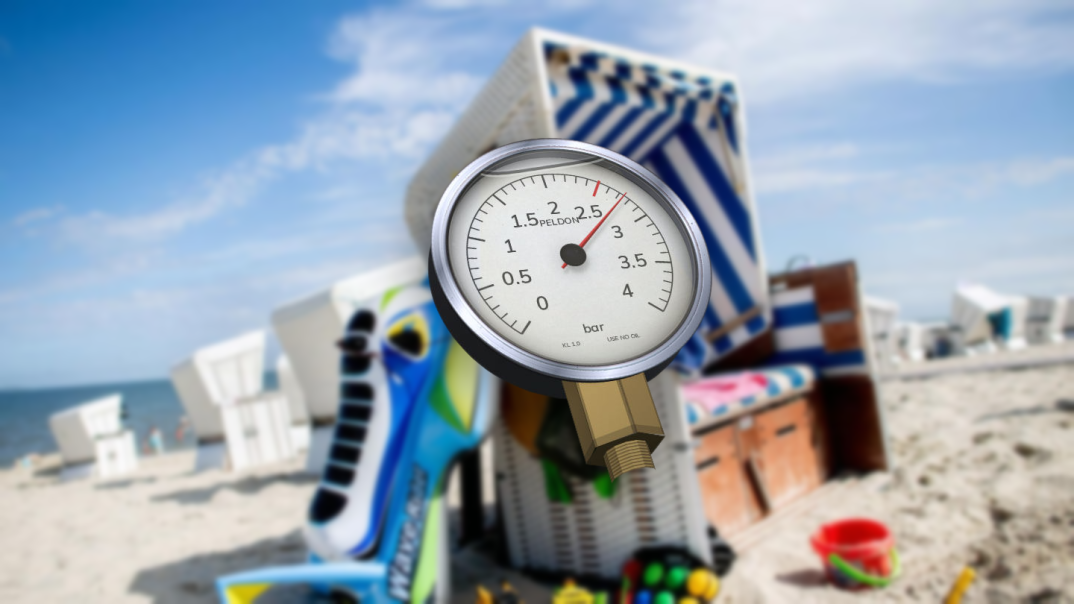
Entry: 2.75 bar
